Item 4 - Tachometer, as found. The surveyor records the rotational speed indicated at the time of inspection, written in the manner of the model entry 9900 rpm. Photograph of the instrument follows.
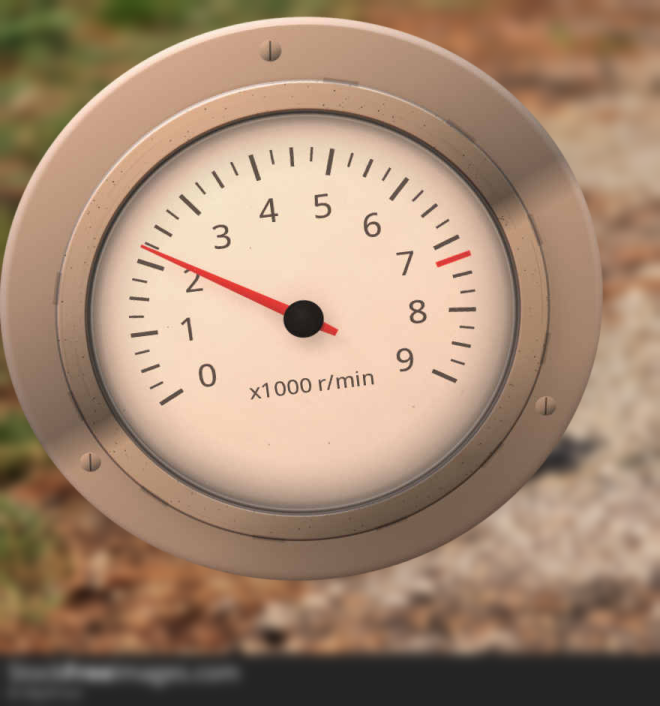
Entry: 2250 rpm
